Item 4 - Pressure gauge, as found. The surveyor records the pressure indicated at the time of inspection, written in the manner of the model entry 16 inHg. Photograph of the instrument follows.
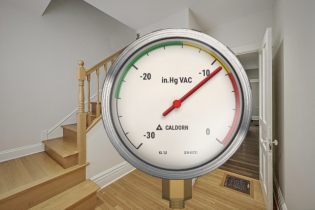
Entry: -9 inHg
